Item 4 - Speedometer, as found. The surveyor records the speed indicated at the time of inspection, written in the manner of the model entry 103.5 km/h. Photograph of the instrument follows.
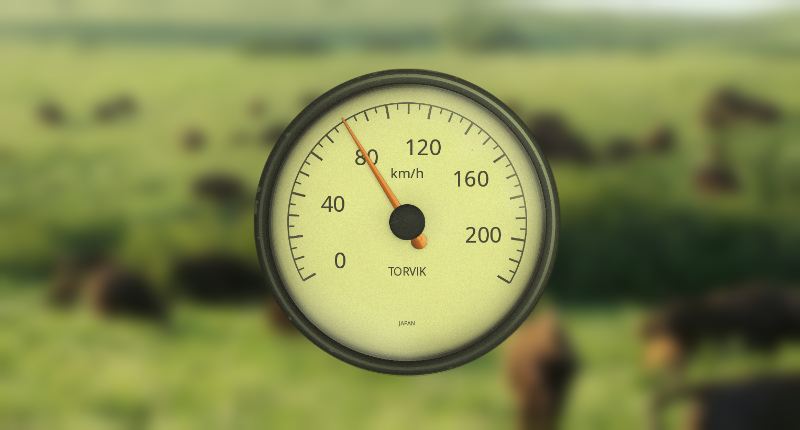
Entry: 80 km/h
